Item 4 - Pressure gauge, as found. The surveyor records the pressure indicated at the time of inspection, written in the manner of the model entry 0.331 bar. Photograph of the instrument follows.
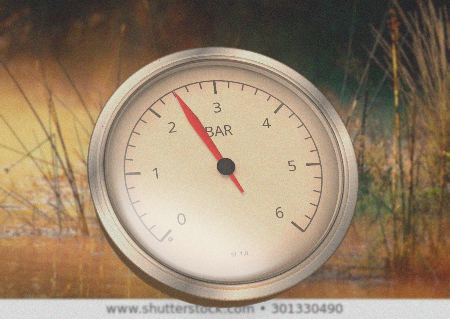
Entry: 2.4 bar
